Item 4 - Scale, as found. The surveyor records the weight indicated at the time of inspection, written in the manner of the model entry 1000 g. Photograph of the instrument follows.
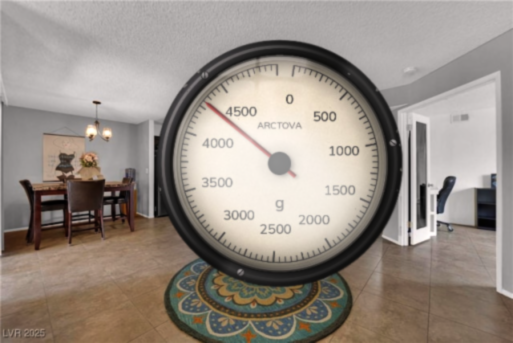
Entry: 4300 g
